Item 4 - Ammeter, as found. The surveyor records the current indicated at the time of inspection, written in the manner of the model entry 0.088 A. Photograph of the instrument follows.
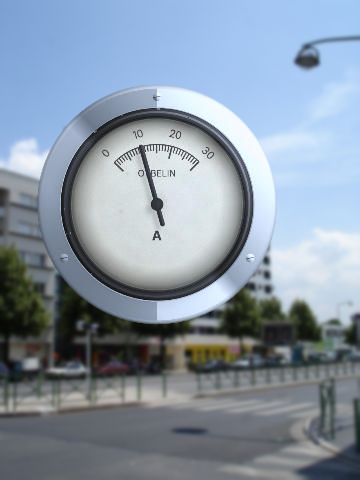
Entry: 10 A
